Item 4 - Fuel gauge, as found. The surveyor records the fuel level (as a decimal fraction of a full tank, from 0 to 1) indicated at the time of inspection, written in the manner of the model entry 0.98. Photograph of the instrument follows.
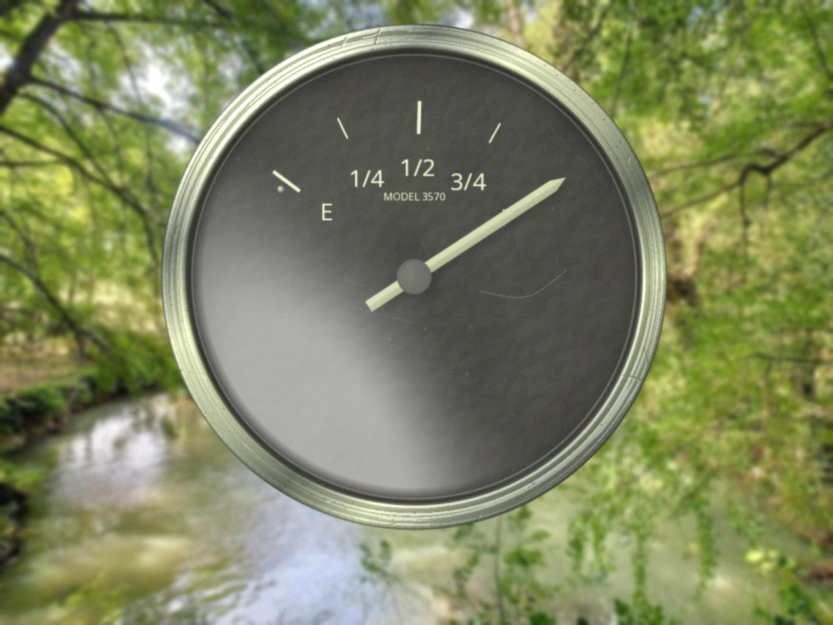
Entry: 1
